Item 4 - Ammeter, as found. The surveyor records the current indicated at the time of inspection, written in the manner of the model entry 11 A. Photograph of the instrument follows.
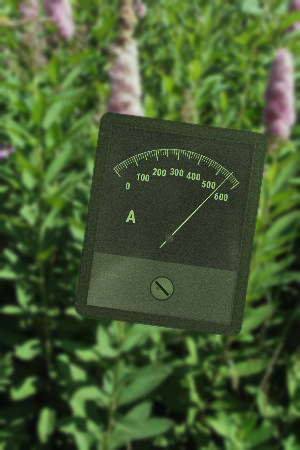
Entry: 550 A
